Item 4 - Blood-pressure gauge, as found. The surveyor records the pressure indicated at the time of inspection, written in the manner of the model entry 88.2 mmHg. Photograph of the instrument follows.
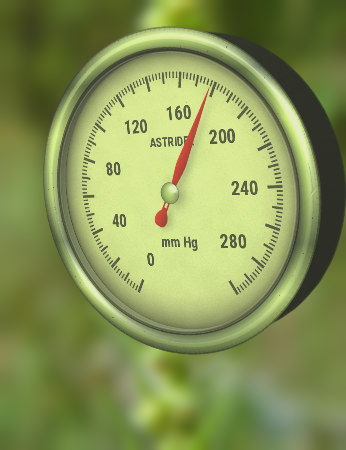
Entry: 180 mmHg
